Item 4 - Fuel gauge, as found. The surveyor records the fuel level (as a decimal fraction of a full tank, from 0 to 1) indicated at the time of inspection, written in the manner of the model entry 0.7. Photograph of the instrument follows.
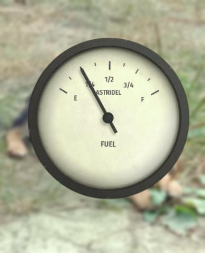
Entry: 0.25
